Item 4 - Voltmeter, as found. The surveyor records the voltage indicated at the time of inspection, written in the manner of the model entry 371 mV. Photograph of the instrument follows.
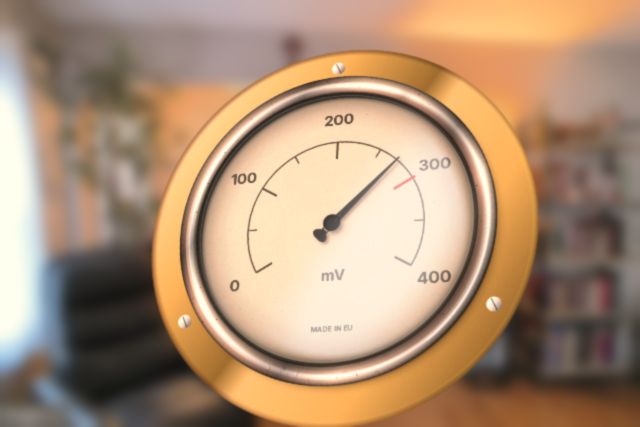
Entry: 275 mV
